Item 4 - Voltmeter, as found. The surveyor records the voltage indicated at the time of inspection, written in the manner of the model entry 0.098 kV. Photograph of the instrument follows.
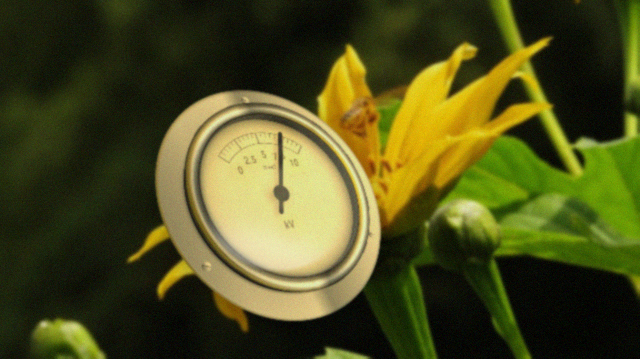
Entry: 7.5 kV
